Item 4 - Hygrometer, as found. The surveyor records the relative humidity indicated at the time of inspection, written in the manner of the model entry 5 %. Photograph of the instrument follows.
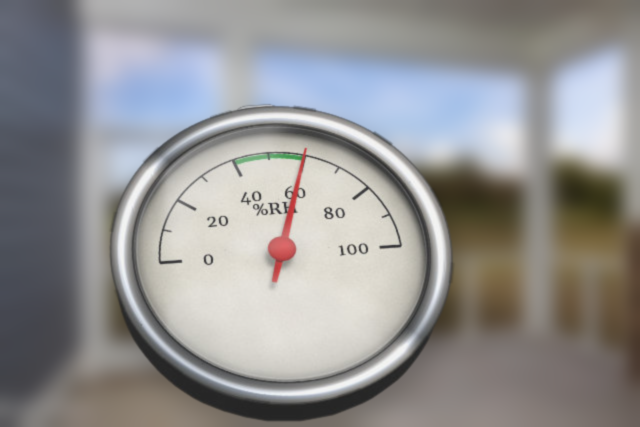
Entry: 60 %
